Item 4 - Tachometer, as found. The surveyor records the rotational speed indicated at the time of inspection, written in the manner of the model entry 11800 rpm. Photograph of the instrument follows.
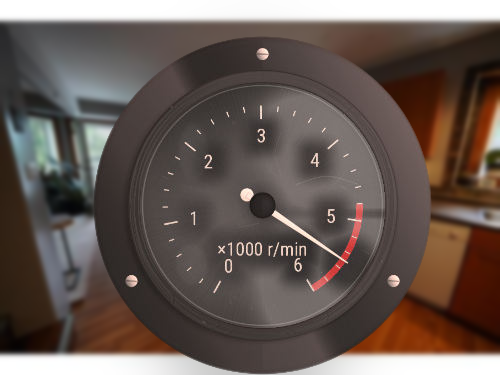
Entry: 5500 rpm
